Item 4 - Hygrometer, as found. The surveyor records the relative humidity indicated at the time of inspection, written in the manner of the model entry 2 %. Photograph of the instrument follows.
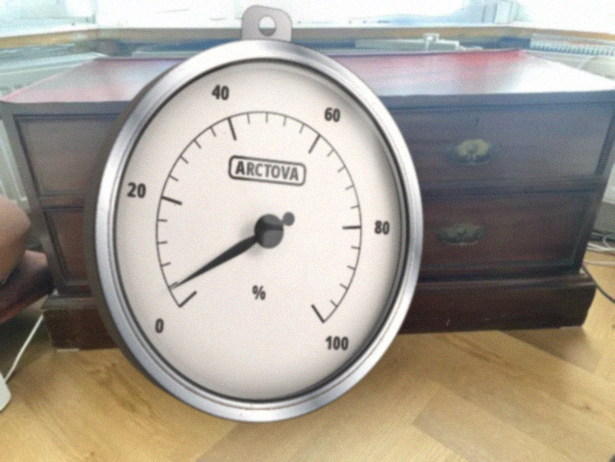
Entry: 4 %
